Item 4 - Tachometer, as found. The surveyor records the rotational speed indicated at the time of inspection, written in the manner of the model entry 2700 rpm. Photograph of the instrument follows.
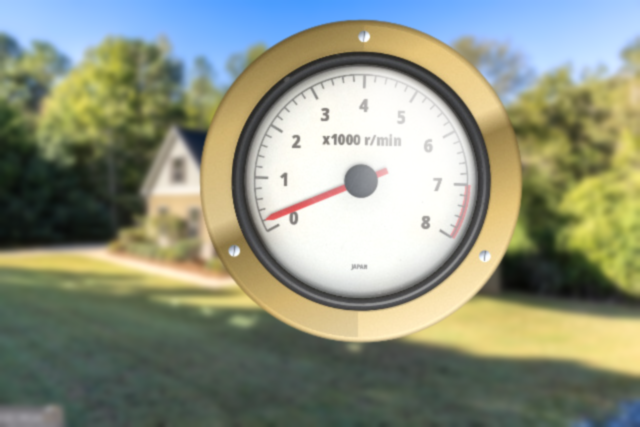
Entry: 200 rpm
